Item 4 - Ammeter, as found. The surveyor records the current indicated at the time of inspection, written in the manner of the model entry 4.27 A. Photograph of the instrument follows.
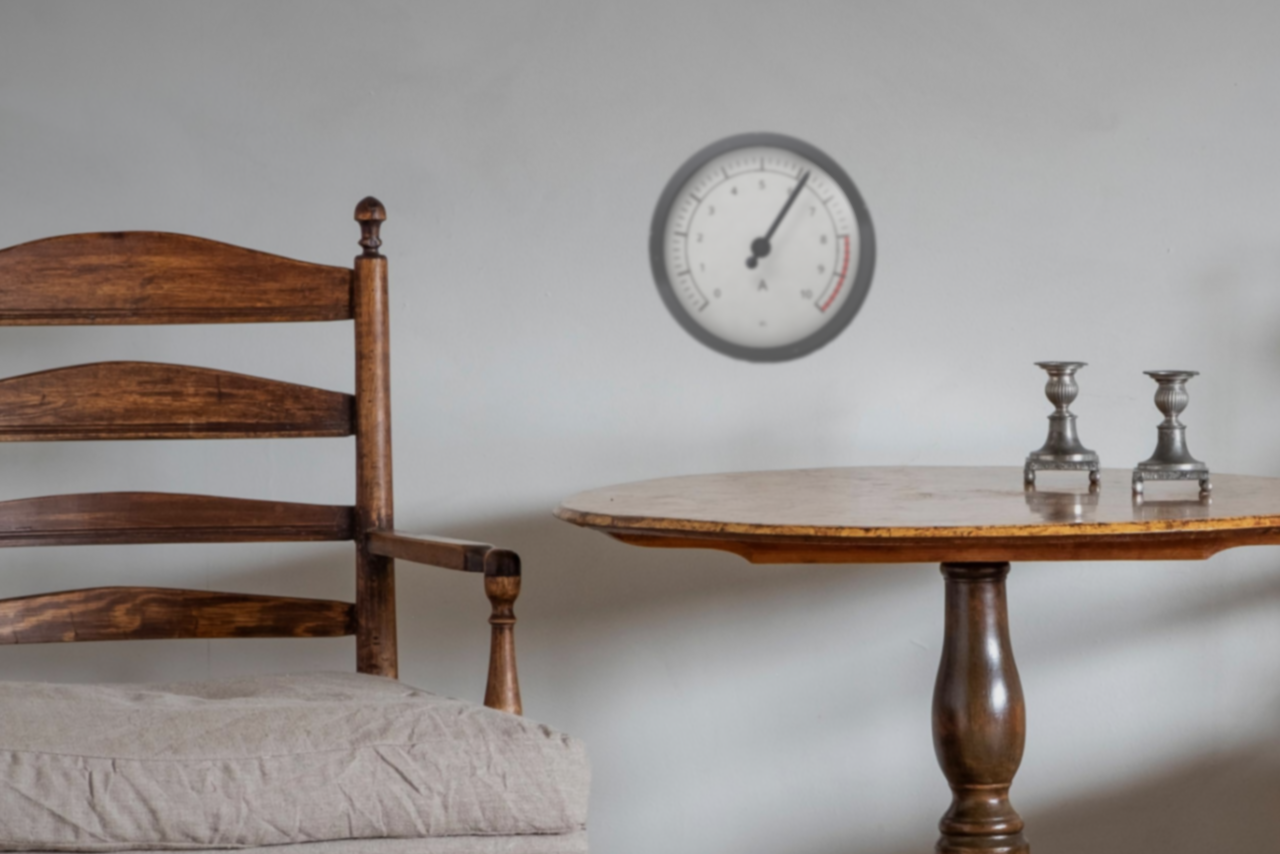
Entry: 6.2 A
